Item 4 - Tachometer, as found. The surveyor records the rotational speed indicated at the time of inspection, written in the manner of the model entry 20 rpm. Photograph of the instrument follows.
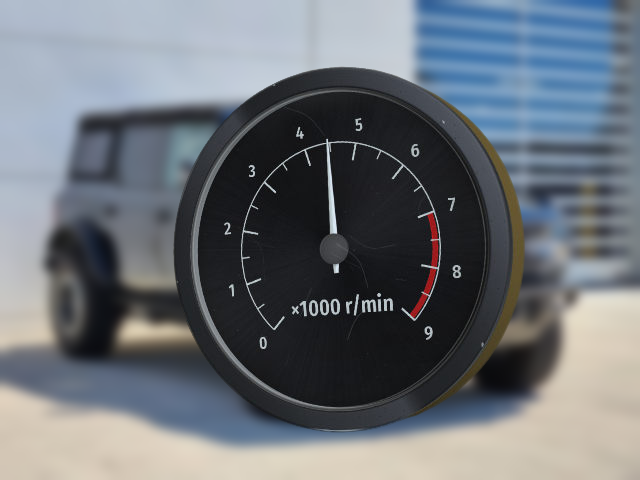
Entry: 4500 rpm
